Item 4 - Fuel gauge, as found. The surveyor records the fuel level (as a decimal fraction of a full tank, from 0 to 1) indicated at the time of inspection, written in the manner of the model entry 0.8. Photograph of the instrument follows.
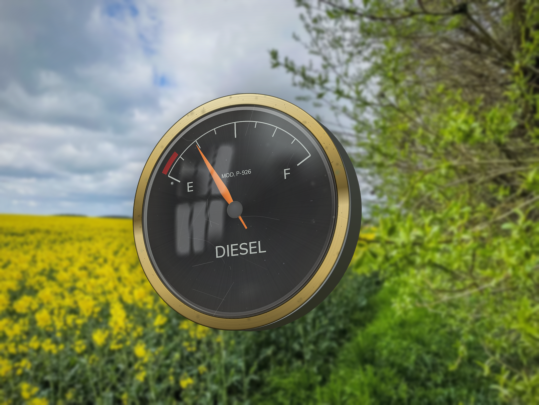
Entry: 0.25
